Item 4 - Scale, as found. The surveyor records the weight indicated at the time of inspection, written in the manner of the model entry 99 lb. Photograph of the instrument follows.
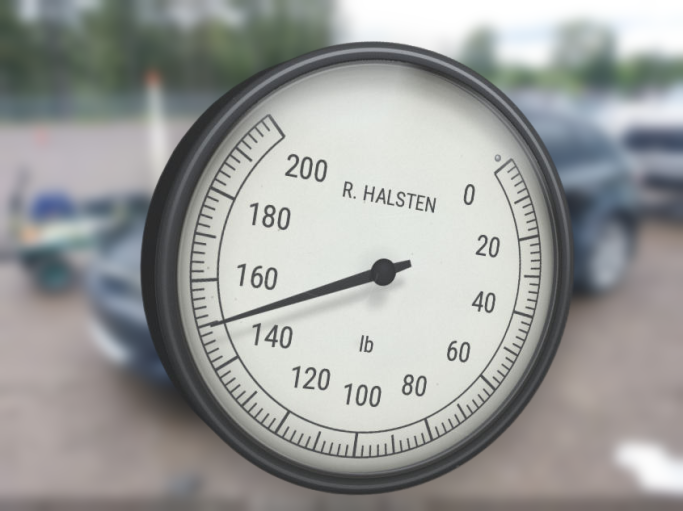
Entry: 150 lb
